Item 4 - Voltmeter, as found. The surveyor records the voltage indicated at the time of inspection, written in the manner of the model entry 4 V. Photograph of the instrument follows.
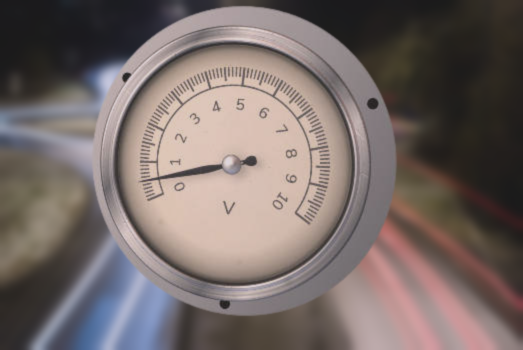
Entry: 0.5 V
